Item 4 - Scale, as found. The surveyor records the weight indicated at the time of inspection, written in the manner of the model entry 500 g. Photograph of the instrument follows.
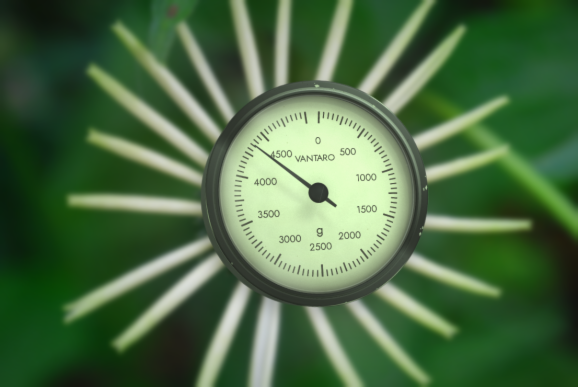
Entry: 4350 g
